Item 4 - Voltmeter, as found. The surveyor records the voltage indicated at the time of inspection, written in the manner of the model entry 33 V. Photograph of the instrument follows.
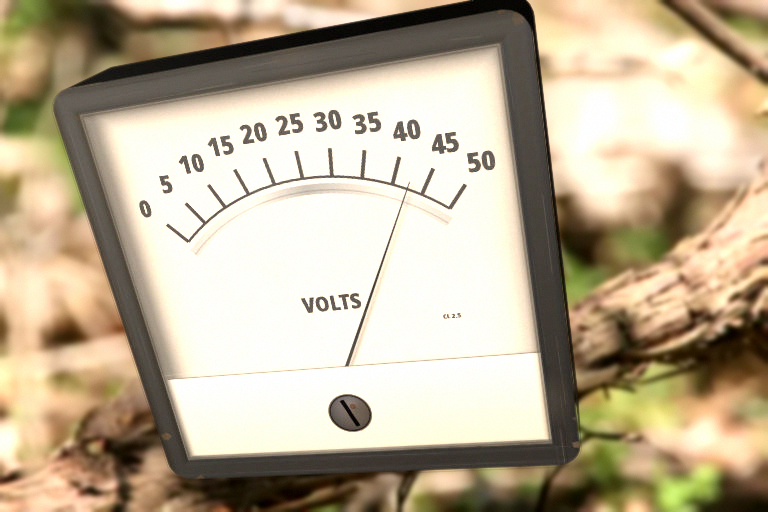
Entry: 42.5 V
